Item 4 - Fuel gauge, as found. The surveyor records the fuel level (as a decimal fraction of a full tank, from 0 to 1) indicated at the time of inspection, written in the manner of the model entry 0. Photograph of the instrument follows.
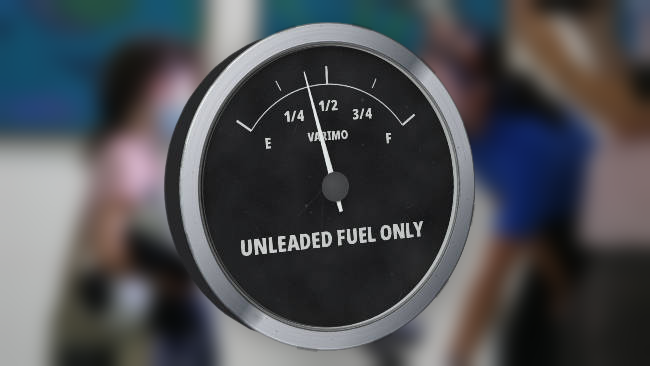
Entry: 0.375
